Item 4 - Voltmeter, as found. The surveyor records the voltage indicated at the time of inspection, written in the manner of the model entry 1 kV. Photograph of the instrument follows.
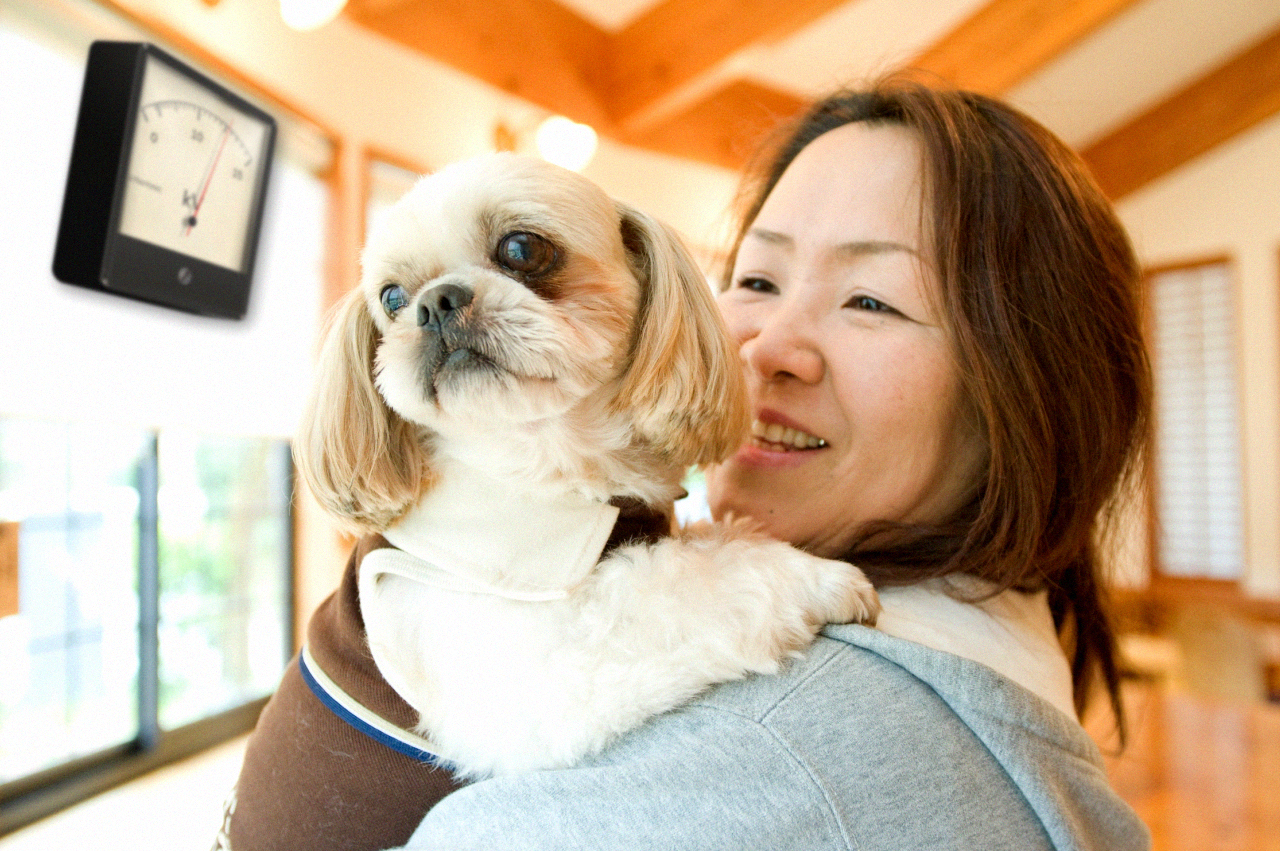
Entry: 12.5 kV
